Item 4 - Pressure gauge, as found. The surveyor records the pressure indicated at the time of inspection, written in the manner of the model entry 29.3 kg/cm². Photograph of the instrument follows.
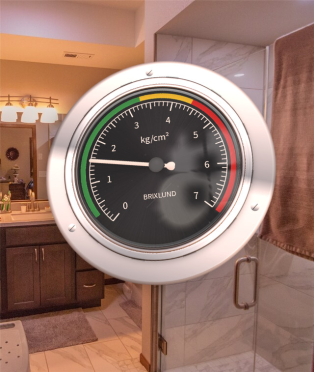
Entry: 1.5 kg/cm²
